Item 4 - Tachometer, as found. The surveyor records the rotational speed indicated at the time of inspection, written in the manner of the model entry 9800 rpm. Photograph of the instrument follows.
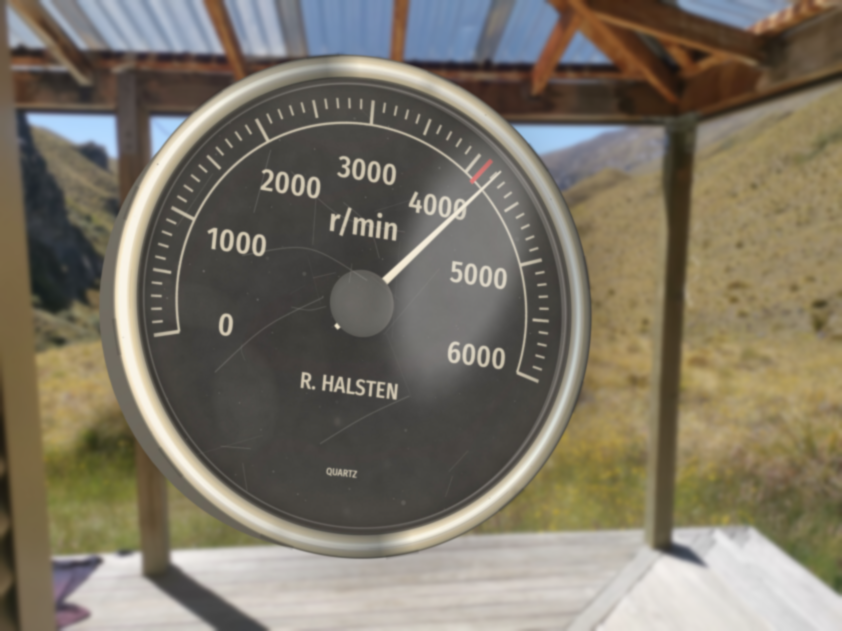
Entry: 4200 rpm
